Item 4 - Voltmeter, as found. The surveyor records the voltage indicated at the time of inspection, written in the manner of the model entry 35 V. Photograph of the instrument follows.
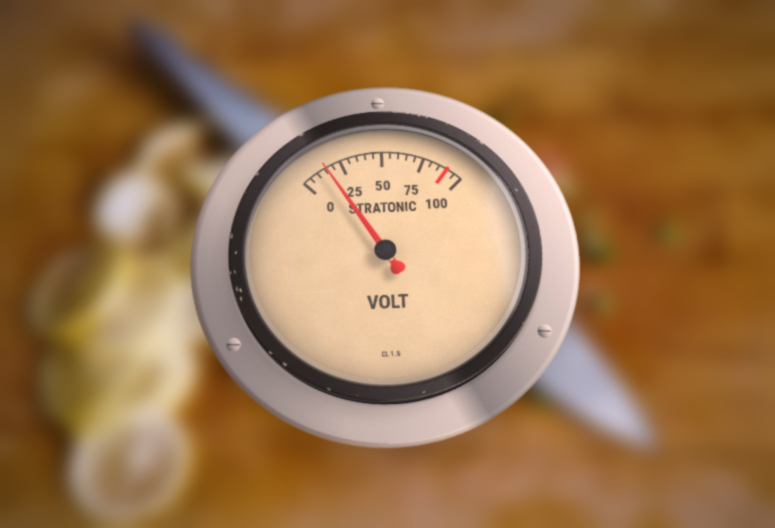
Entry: 15 V
